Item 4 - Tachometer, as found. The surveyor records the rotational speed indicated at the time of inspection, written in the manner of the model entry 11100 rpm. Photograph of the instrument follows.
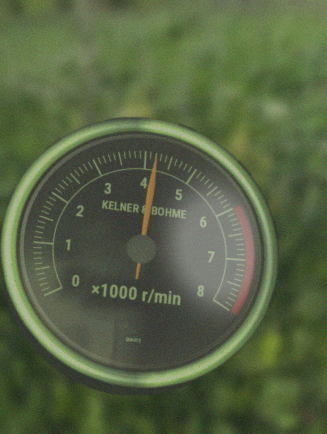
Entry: 4200 rpm
